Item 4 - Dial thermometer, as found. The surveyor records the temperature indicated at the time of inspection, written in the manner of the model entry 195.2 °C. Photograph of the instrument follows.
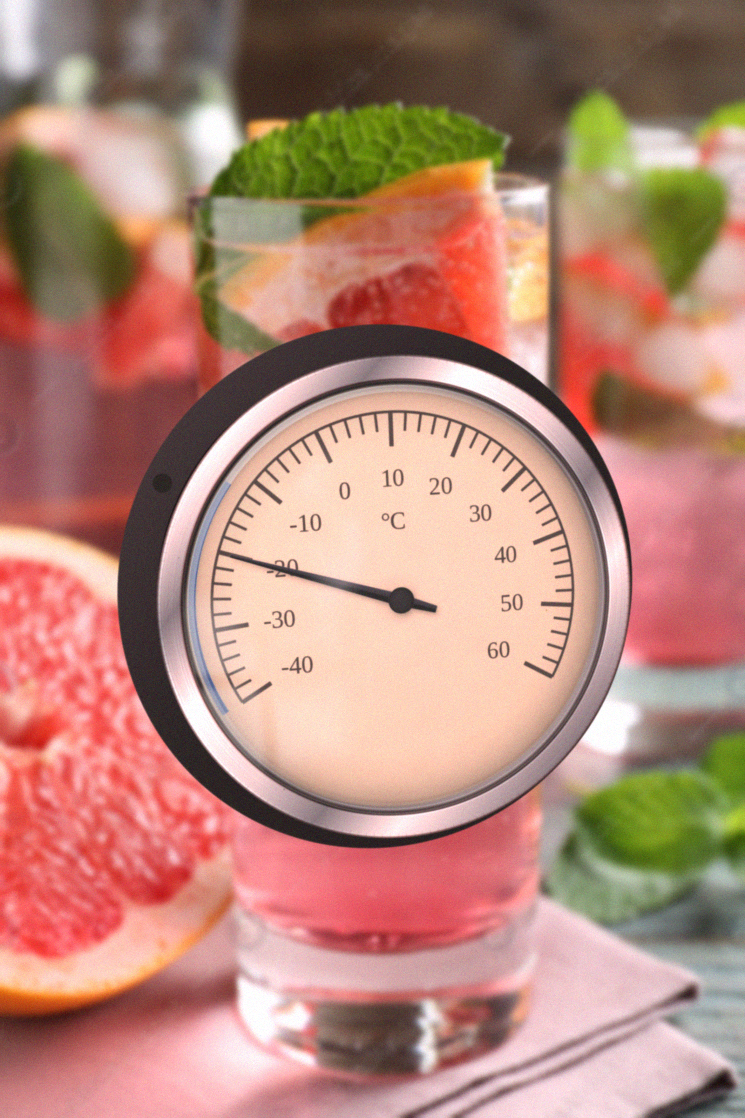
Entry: -20 °C
